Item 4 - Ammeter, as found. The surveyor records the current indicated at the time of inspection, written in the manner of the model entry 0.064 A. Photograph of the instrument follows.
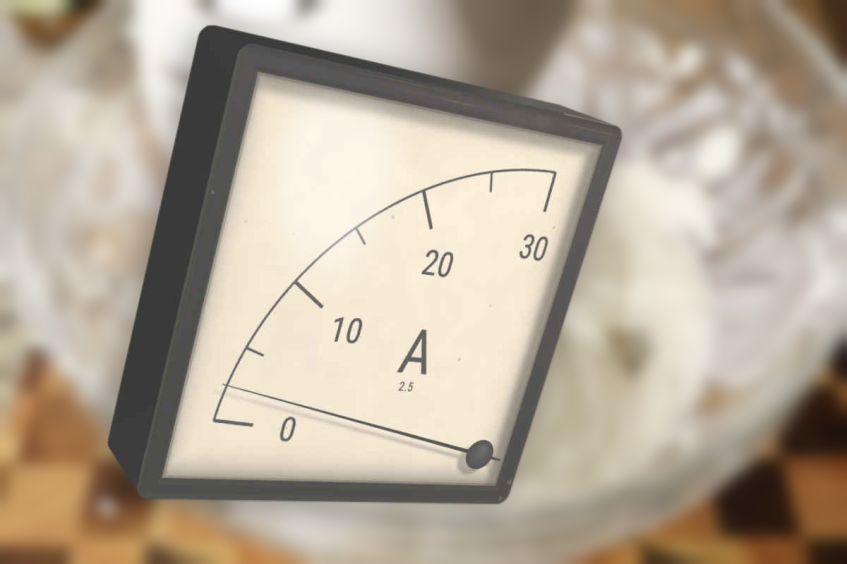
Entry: 2.5 A
